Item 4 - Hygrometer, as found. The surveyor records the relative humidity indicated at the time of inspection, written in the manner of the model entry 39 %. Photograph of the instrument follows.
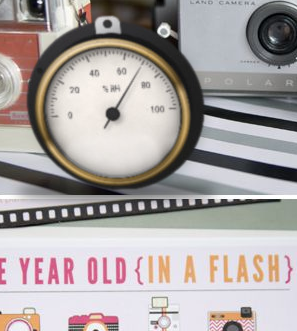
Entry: 70 %
